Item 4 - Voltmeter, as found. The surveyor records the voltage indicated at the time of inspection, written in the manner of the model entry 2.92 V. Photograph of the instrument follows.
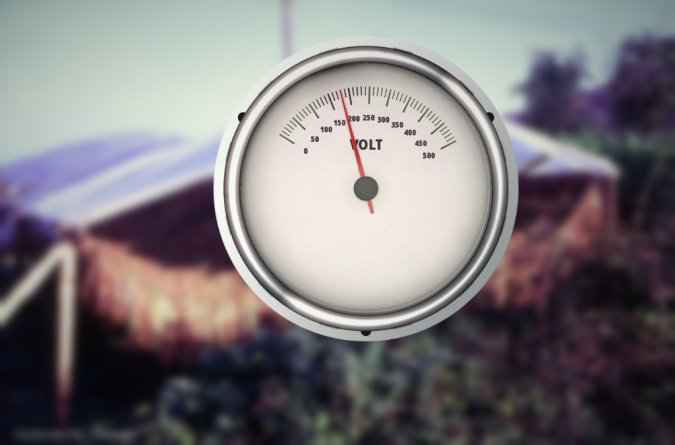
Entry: 180 V
